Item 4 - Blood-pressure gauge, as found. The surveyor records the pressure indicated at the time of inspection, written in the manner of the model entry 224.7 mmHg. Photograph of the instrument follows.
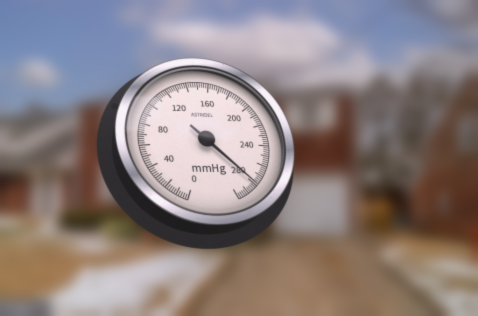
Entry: 280 mmHg
